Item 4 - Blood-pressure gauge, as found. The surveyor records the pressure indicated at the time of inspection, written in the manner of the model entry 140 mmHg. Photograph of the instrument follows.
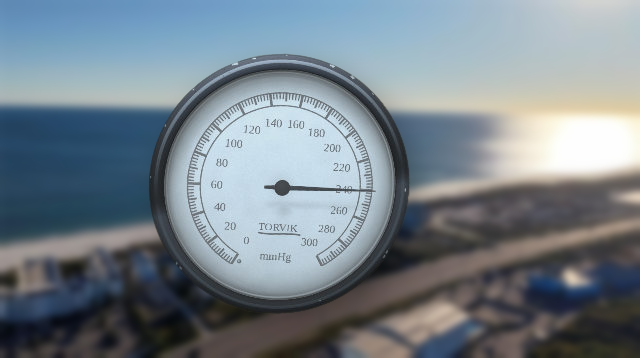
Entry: 240 mmHg
